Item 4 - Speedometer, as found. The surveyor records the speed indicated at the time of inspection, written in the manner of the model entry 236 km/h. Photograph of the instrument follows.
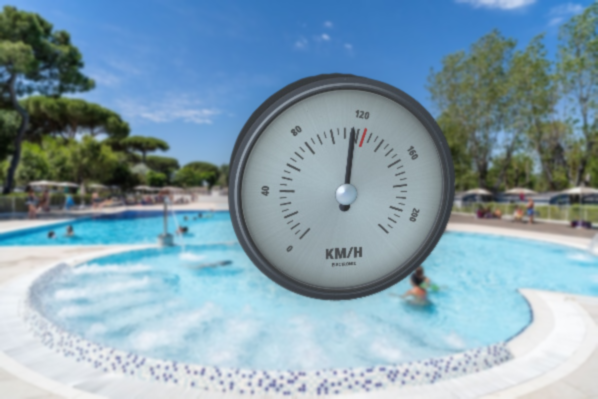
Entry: 115 km/h
